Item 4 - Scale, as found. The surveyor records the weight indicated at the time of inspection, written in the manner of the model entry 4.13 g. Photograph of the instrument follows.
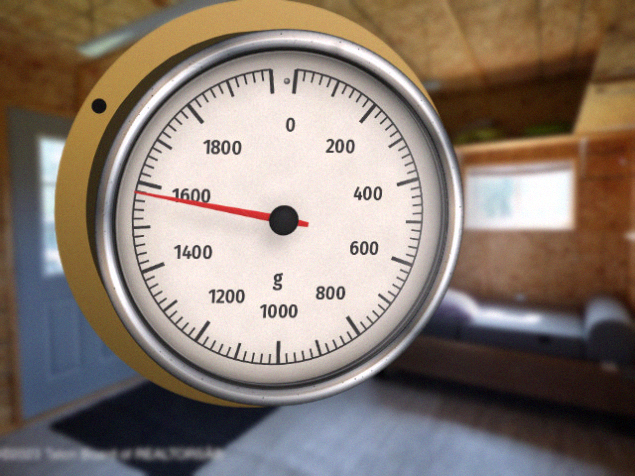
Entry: 1580 g
